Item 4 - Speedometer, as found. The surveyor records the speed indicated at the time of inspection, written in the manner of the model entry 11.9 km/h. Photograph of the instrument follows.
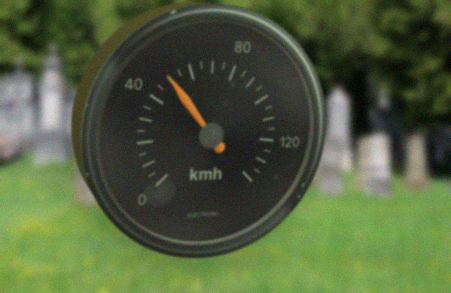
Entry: 50 km/h
